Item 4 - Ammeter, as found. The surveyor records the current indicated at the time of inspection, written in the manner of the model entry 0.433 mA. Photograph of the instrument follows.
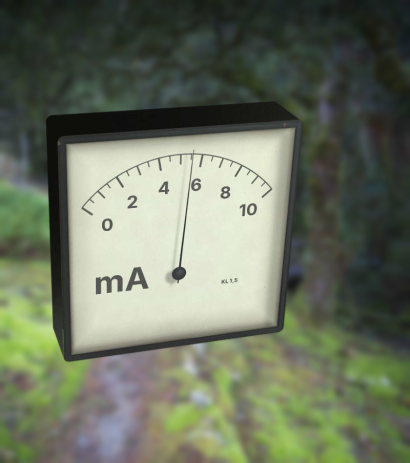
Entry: 5.5 mA
